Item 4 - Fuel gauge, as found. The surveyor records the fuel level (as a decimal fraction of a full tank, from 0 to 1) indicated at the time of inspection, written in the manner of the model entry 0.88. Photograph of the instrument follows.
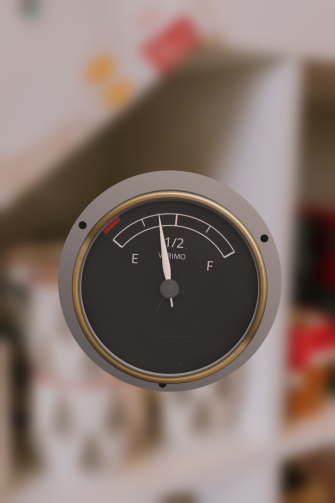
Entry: 0.375
